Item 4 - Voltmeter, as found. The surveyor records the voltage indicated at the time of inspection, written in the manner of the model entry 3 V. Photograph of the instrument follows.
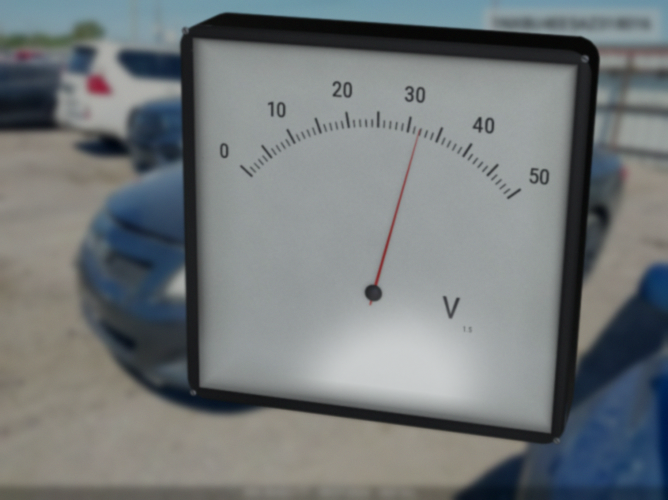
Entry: 32 V
